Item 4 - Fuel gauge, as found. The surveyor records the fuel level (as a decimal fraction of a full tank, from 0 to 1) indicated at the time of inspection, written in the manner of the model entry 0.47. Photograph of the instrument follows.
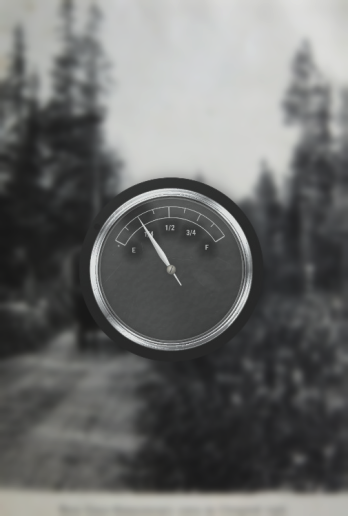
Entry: 0.25
